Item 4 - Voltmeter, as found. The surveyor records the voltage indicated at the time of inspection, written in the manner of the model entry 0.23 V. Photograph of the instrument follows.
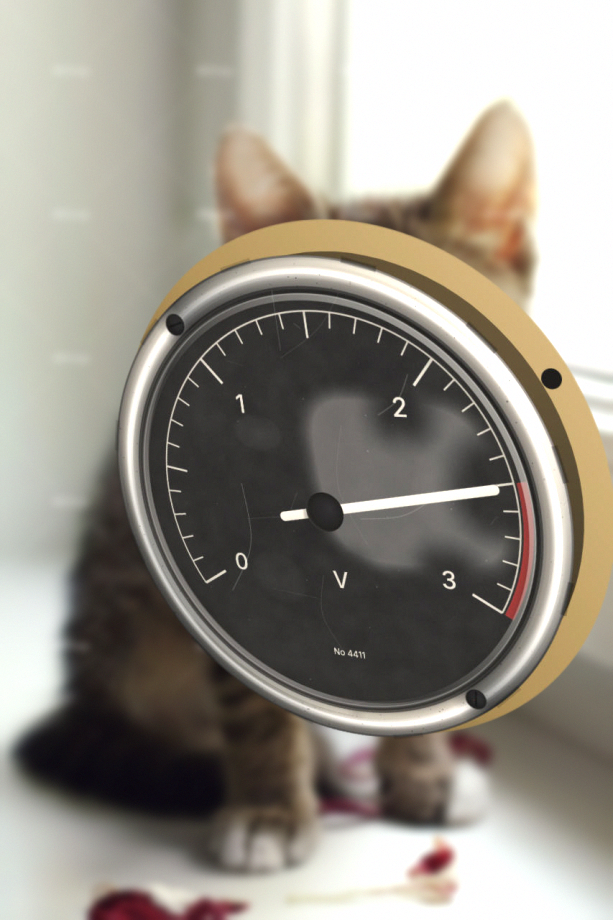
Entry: 2.5 V
